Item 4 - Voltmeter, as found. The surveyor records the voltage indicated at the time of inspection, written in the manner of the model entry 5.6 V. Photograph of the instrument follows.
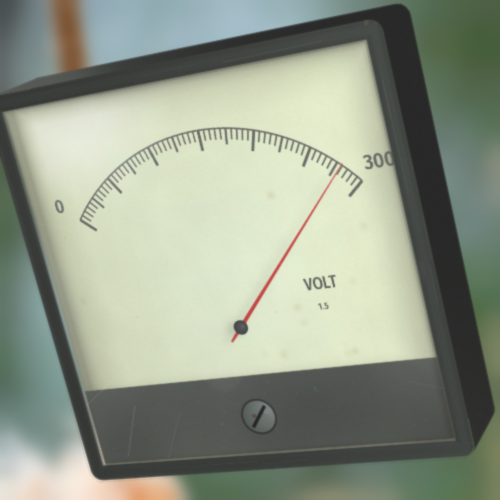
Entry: 280 V
